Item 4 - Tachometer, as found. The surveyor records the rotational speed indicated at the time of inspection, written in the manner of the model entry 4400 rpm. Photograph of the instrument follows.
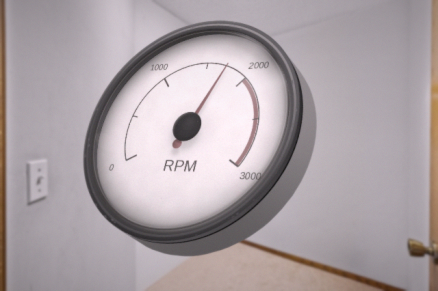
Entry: 1750 rpm
